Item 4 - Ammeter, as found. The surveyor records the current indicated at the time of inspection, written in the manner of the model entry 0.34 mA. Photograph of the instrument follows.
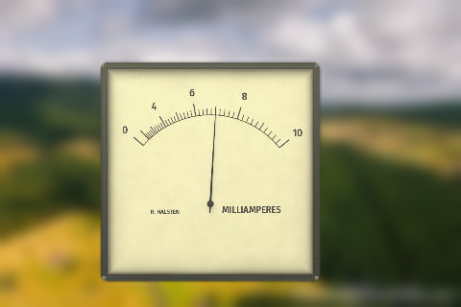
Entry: 7 mA
